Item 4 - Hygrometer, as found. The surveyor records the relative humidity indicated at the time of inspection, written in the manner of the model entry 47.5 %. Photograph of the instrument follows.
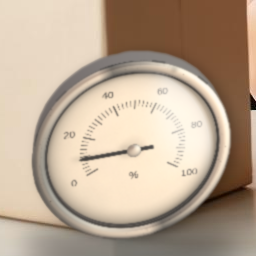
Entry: 10 %
